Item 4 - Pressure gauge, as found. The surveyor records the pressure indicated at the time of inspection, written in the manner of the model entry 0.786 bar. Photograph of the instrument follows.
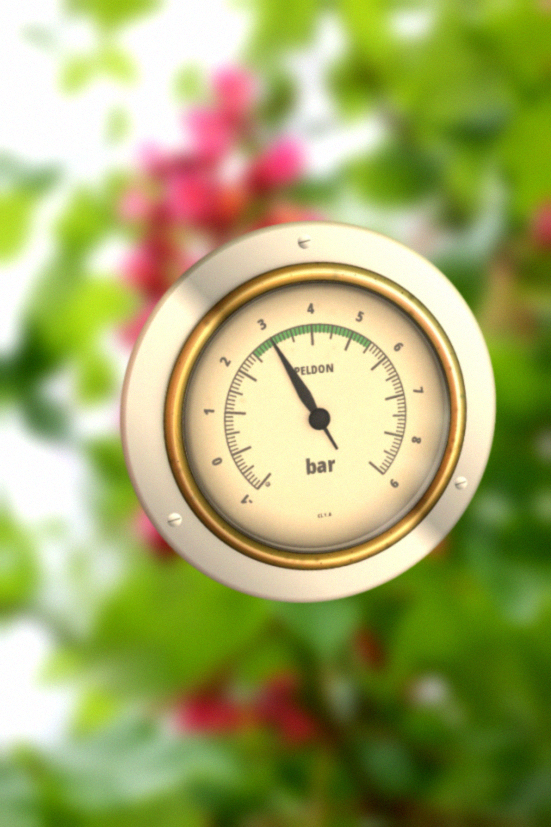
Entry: 3 bar
